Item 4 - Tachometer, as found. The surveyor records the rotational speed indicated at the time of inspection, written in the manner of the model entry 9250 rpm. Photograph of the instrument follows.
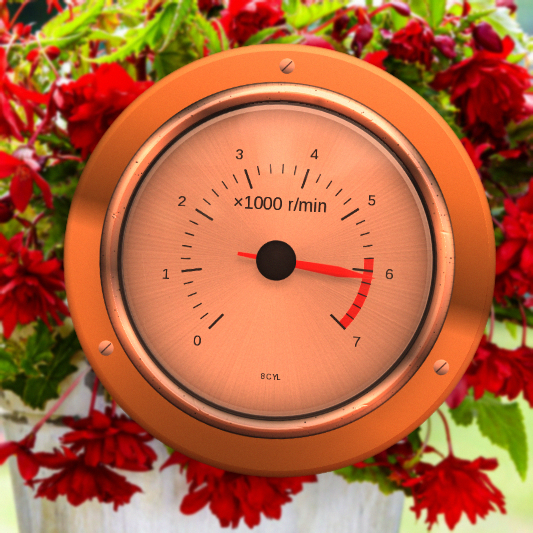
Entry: 6100 rpm
